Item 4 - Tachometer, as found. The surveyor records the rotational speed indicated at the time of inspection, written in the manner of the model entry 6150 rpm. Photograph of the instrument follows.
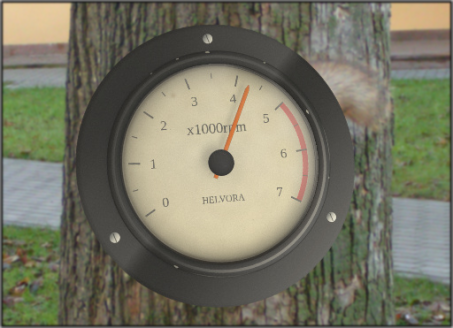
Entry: 4250 rpm
